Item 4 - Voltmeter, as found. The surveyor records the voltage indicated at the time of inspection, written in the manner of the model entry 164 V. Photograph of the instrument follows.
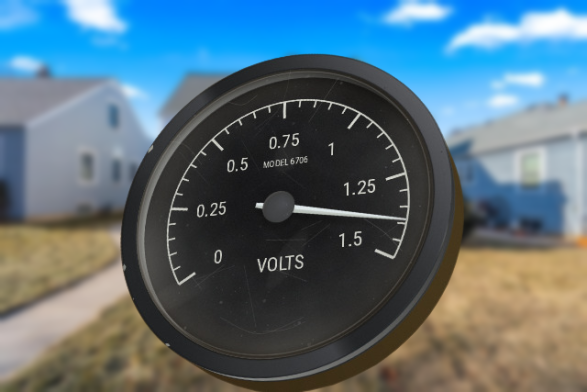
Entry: 1.4 V
